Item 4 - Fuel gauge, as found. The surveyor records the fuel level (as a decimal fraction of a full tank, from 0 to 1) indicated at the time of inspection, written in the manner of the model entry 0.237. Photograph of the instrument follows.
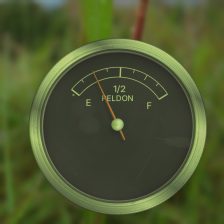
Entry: 0.25
